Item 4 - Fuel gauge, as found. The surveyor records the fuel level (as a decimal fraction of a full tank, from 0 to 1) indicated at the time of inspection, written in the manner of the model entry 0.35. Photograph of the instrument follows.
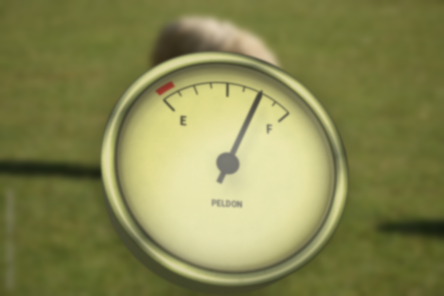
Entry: 0.75
